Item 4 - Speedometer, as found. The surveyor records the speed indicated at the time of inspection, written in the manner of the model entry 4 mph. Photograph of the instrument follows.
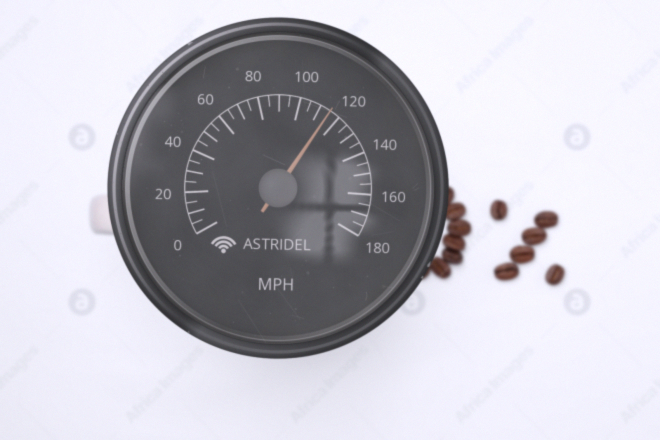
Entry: 115 mph
